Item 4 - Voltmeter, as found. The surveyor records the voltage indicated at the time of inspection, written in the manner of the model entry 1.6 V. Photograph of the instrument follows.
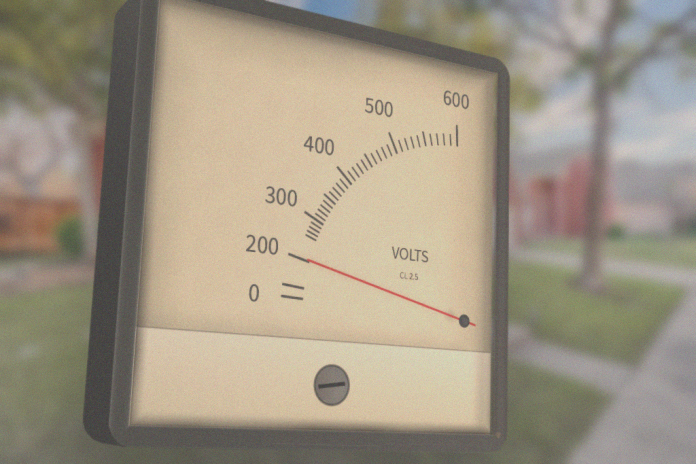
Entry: 200 V
